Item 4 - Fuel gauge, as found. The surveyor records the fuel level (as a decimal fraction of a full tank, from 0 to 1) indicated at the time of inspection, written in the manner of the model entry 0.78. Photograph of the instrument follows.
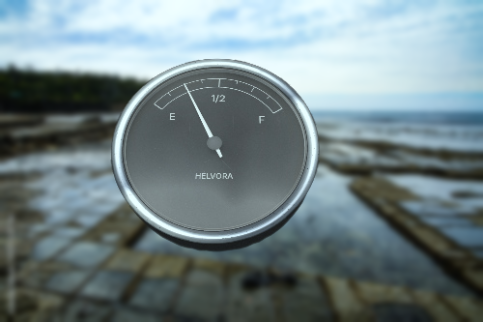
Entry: 0.25
